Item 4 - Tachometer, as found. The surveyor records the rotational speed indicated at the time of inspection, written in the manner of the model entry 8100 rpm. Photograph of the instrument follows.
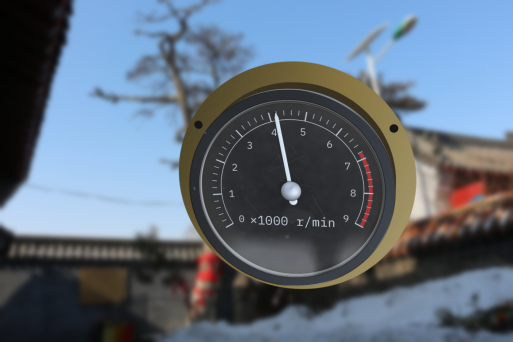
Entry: 4200 rpm
